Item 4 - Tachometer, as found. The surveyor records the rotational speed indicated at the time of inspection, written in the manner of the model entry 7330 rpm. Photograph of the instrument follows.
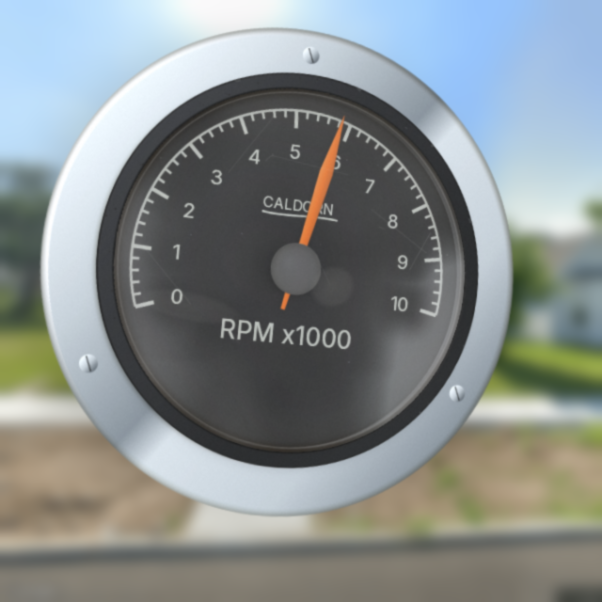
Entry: 5800 rpm
